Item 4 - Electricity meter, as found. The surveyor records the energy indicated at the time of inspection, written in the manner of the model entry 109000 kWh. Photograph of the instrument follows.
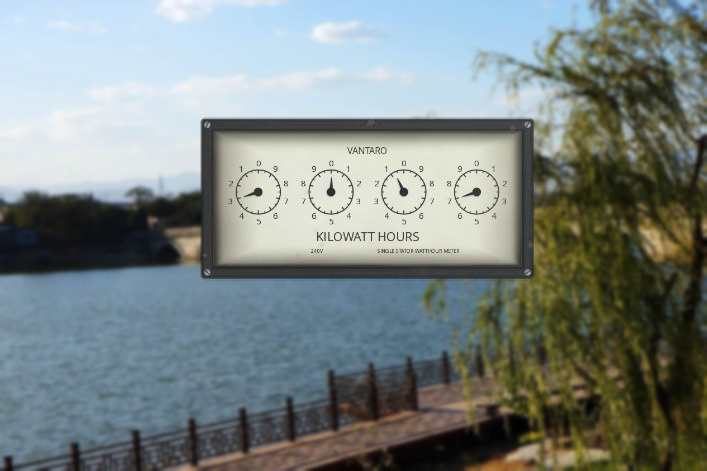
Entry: 3007 kWh
